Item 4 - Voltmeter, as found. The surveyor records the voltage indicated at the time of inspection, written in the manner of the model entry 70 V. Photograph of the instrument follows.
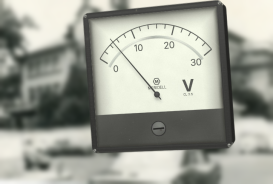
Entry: 5 V
